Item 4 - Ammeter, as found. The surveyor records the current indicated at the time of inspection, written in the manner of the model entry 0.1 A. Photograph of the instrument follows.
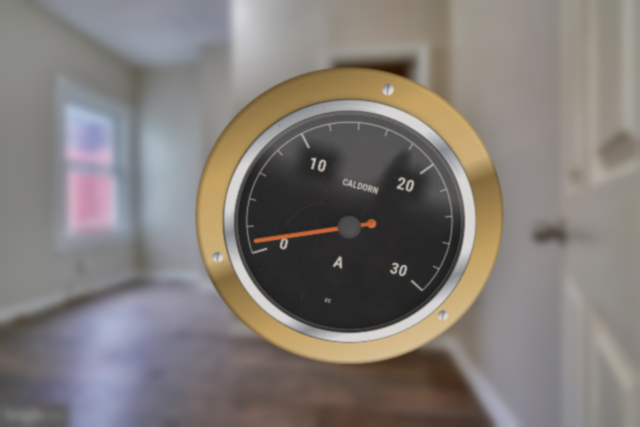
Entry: 1 A
